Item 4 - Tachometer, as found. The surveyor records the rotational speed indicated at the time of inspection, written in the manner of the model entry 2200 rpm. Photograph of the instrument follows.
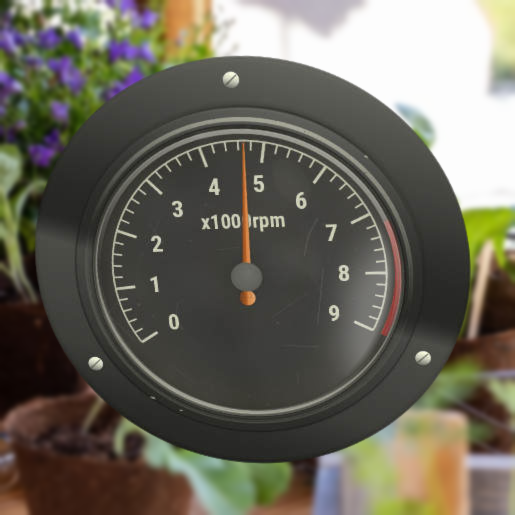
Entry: 4700 rpm
